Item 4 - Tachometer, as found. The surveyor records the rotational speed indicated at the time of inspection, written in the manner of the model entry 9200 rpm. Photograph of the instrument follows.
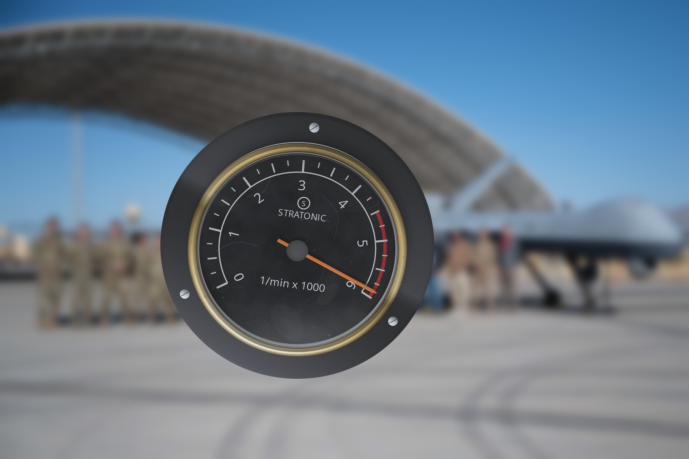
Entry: 5875 rpm
